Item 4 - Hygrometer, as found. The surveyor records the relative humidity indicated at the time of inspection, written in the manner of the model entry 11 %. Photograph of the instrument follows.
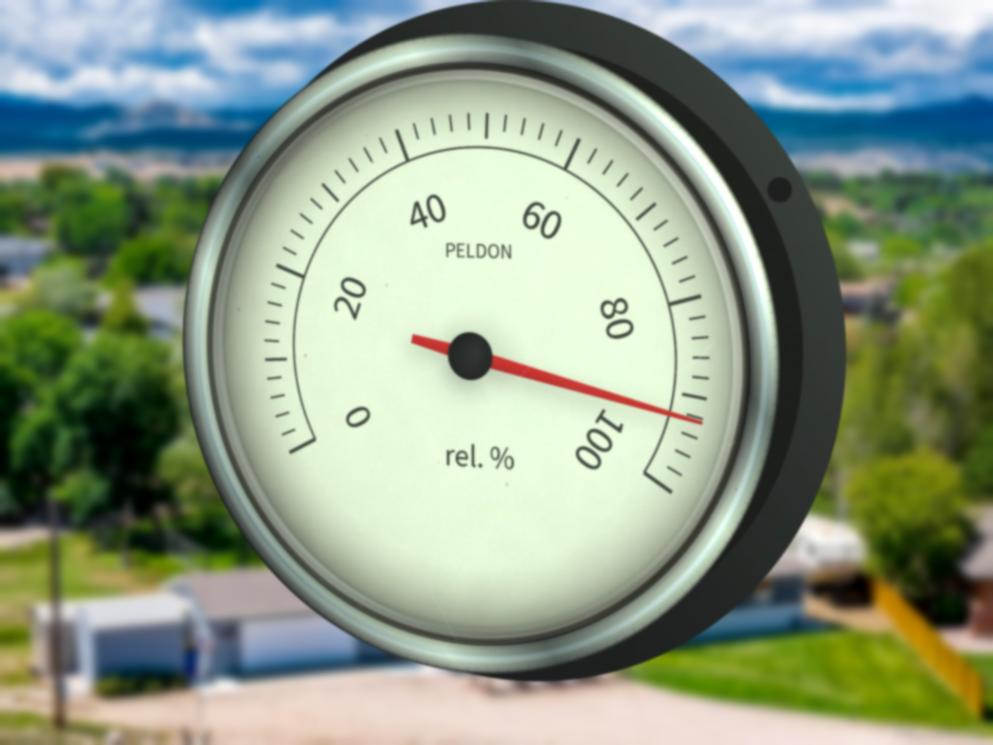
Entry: 92 %
